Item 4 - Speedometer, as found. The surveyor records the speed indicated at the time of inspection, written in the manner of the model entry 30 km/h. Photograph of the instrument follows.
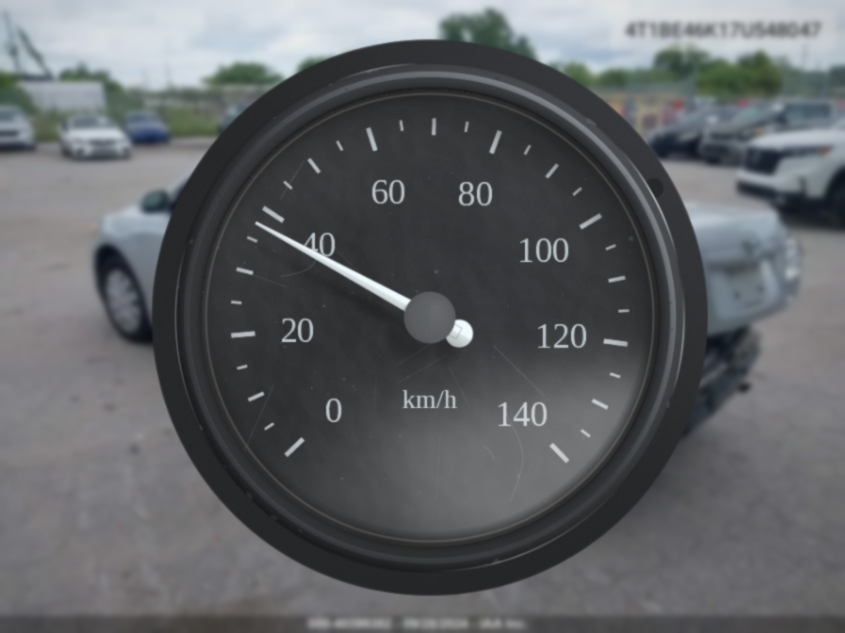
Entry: 37.5 km/h
